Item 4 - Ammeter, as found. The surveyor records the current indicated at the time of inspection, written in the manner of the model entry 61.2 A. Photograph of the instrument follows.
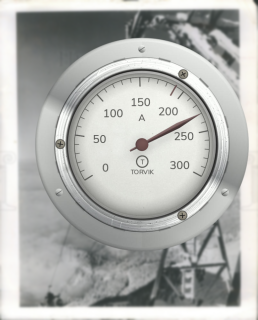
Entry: 230 A
